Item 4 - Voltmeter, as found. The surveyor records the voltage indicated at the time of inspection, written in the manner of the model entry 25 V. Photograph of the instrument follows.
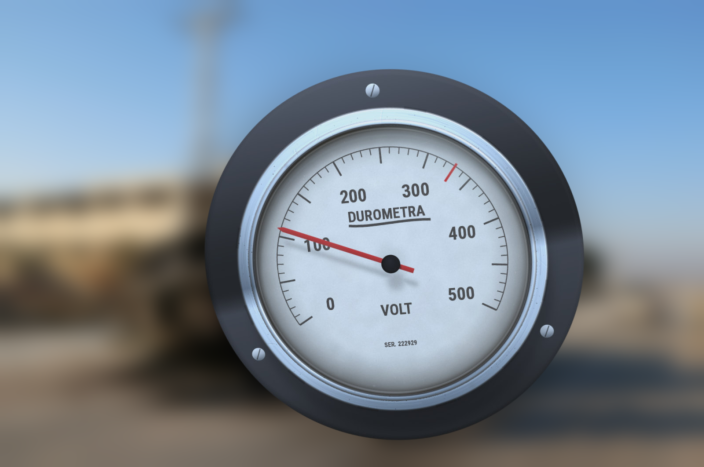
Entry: 110 V
